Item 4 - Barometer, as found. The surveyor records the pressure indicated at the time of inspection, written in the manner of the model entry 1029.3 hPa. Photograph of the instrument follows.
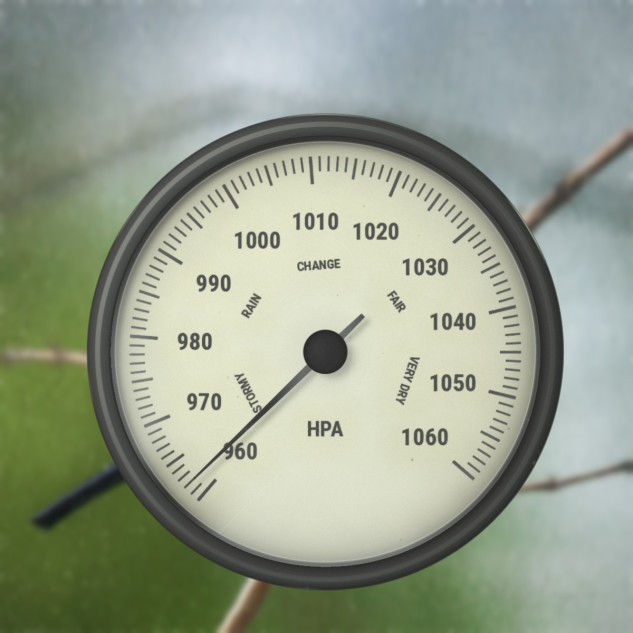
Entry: 962 hPa
